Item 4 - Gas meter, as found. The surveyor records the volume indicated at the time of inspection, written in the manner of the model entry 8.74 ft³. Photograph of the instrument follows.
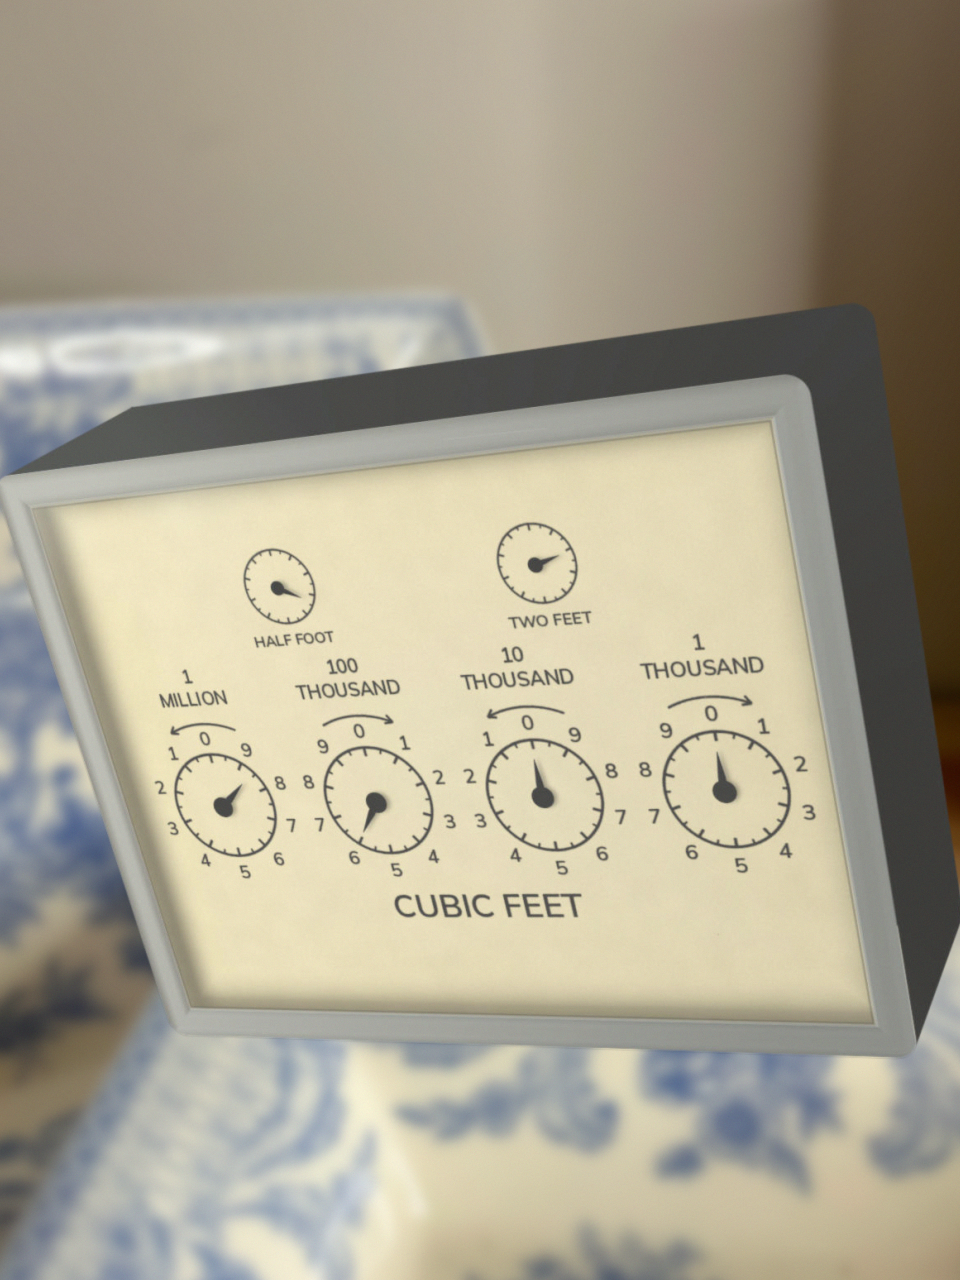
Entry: 860000 ft³
